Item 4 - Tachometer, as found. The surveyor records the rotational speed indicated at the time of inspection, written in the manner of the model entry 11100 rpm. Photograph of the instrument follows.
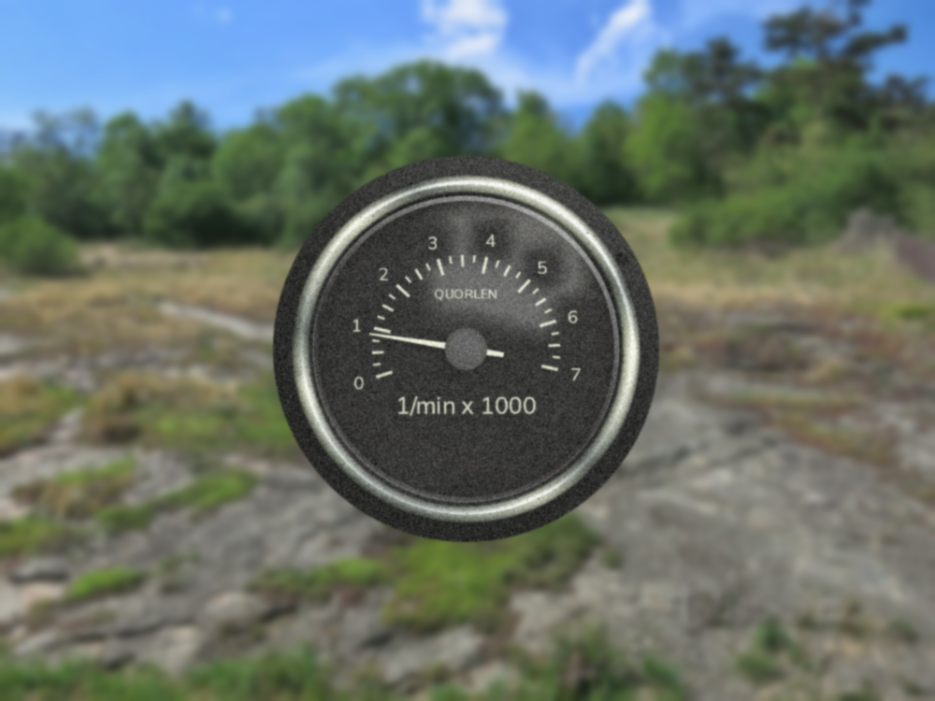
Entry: 875 rpm
